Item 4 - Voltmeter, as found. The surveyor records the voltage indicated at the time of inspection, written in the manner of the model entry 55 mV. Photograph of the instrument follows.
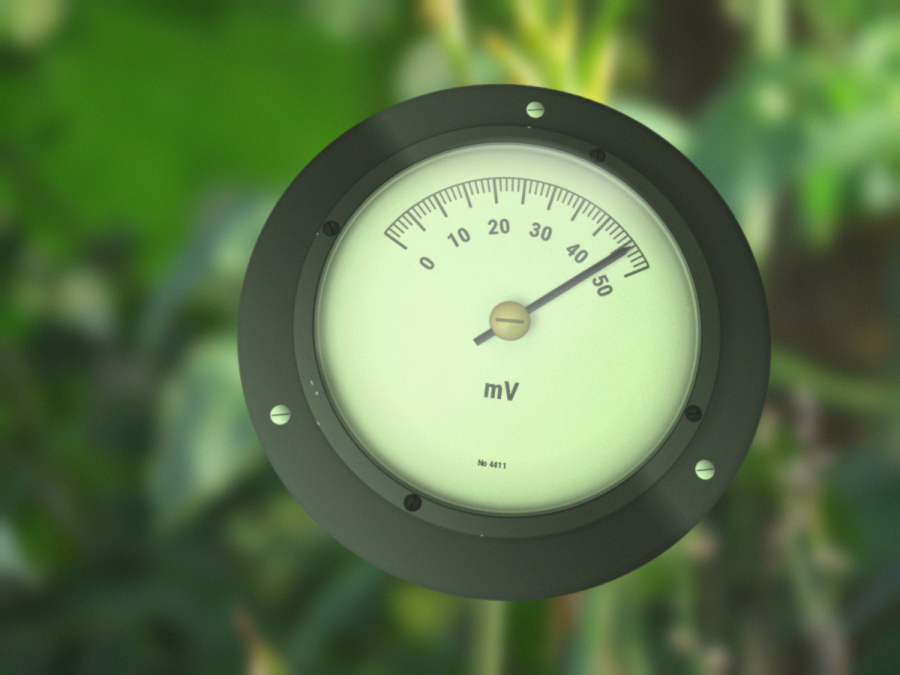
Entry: 46 mV
